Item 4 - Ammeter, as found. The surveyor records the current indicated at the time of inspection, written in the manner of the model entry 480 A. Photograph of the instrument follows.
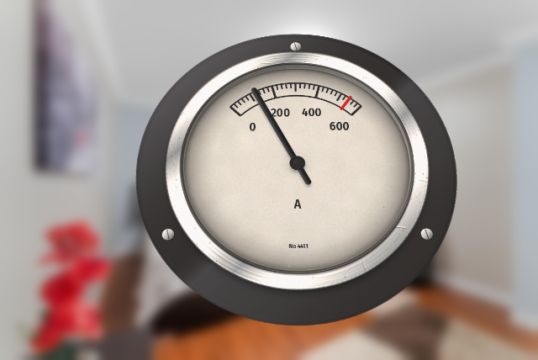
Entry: 120 A
